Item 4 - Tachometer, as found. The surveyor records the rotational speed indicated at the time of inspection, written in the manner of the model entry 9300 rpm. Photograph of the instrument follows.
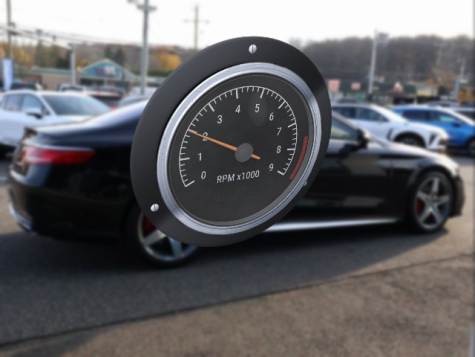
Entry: 2000 rpm
